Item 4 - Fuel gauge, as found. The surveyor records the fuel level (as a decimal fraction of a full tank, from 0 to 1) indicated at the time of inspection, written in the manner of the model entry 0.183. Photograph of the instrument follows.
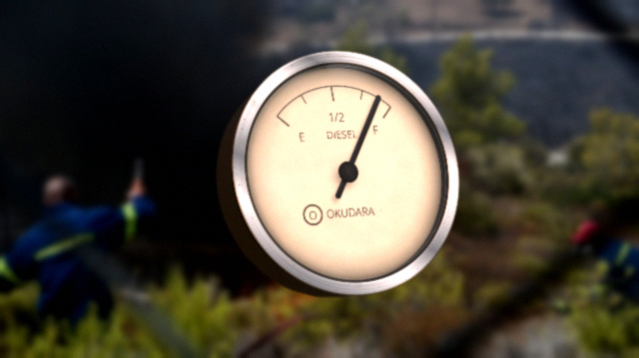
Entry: 0.875
